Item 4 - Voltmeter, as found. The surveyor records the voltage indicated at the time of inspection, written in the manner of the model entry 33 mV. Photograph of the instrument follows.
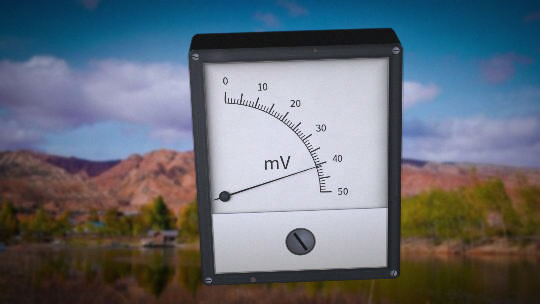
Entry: 40 mV
